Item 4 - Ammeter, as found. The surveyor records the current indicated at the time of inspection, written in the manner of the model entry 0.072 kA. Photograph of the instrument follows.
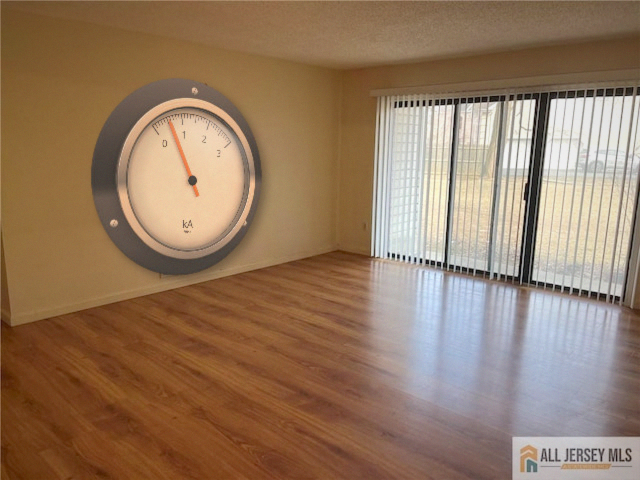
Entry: 0.5 kA
